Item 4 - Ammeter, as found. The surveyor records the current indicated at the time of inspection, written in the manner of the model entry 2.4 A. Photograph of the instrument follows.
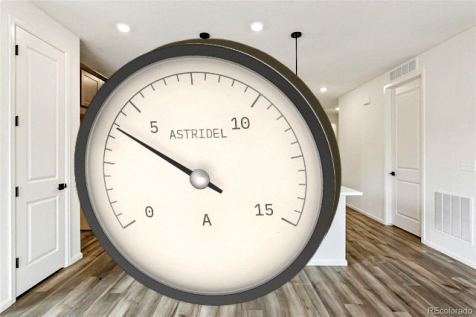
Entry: 4 A
